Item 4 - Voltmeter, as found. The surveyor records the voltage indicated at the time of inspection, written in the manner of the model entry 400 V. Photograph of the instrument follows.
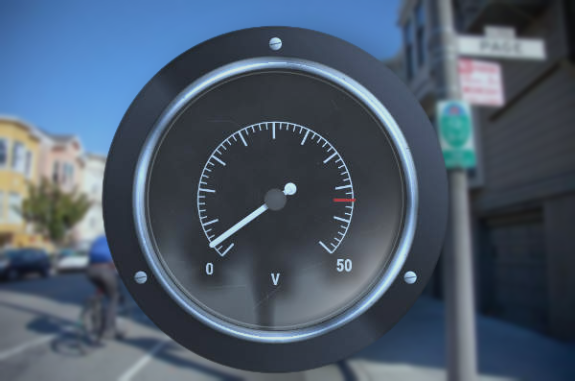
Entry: 2 V
